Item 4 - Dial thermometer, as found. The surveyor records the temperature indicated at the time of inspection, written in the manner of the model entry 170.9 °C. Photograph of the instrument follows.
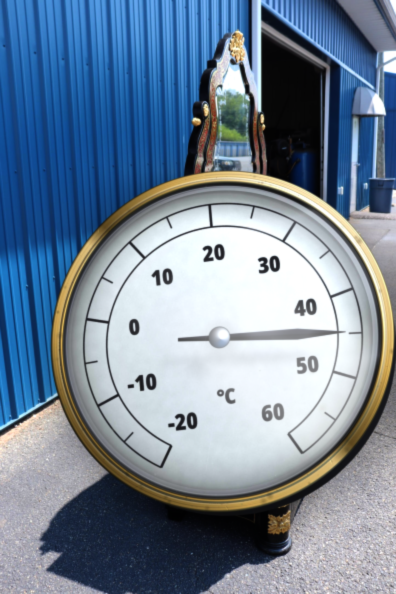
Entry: 45 °C
